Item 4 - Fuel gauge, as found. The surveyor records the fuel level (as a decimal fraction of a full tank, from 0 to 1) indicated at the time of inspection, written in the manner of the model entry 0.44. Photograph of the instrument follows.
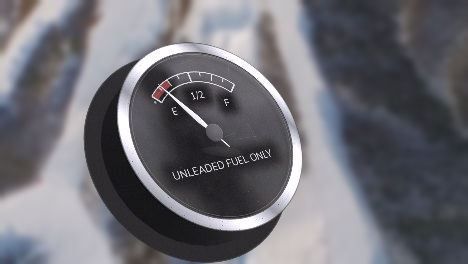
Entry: 0.125
